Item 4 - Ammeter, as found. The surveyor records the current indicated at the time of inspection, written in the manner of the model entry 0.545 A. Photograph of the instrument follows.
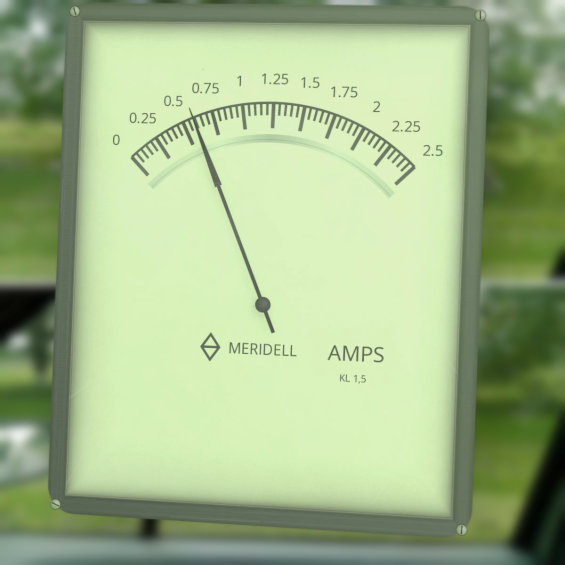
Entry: 0.6 A
